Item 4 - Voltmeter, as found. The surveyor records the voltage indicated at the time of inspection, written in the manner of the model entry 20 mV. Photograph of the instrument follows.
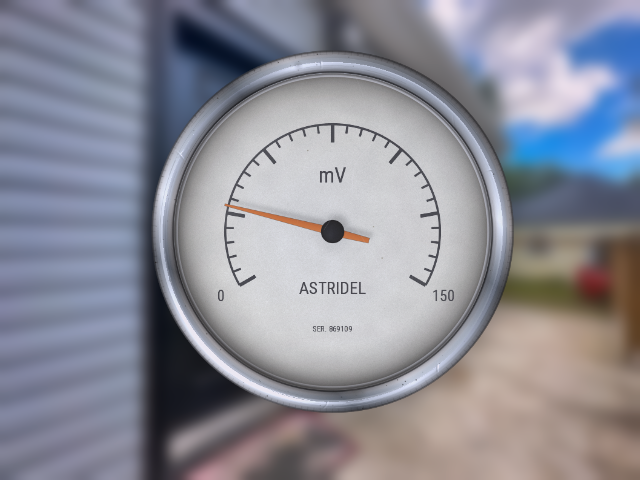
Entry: 27.5 mV
